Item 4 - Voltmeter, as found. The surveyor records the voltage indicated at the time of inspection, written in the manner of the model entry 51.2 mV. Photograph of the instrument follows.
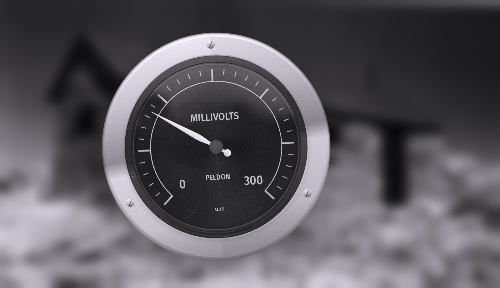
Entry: 85 mV
